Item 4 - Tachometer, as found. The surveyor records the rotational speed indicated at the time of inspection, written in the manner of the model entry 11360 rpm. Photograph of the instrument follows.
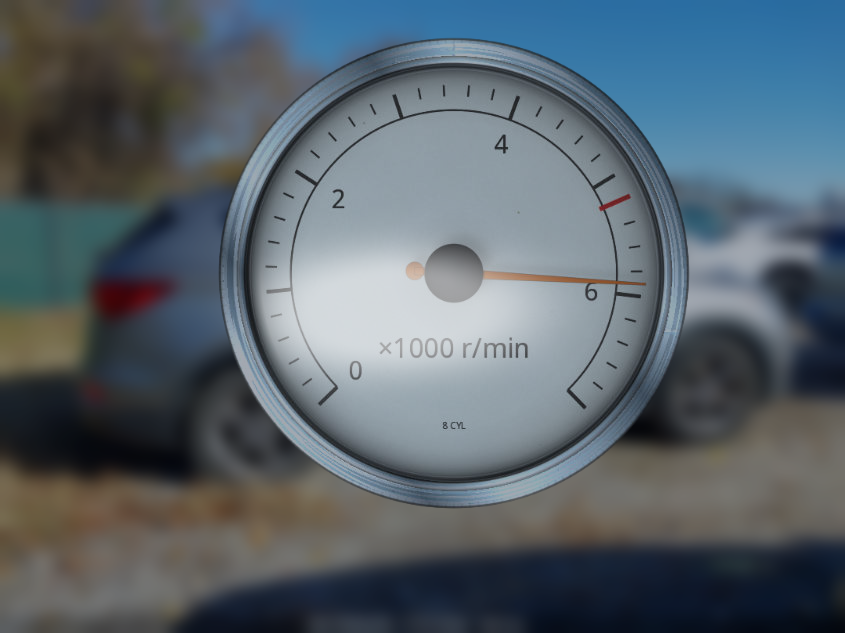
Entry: 5900 rpm
